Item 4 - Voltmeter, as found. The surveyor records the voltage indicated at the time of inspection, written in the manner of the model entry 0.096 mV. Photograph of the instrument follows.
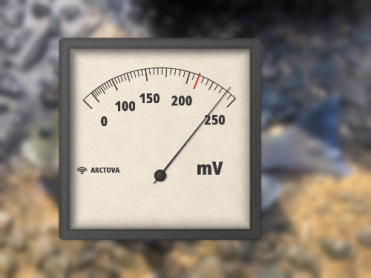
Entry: 240 mV
